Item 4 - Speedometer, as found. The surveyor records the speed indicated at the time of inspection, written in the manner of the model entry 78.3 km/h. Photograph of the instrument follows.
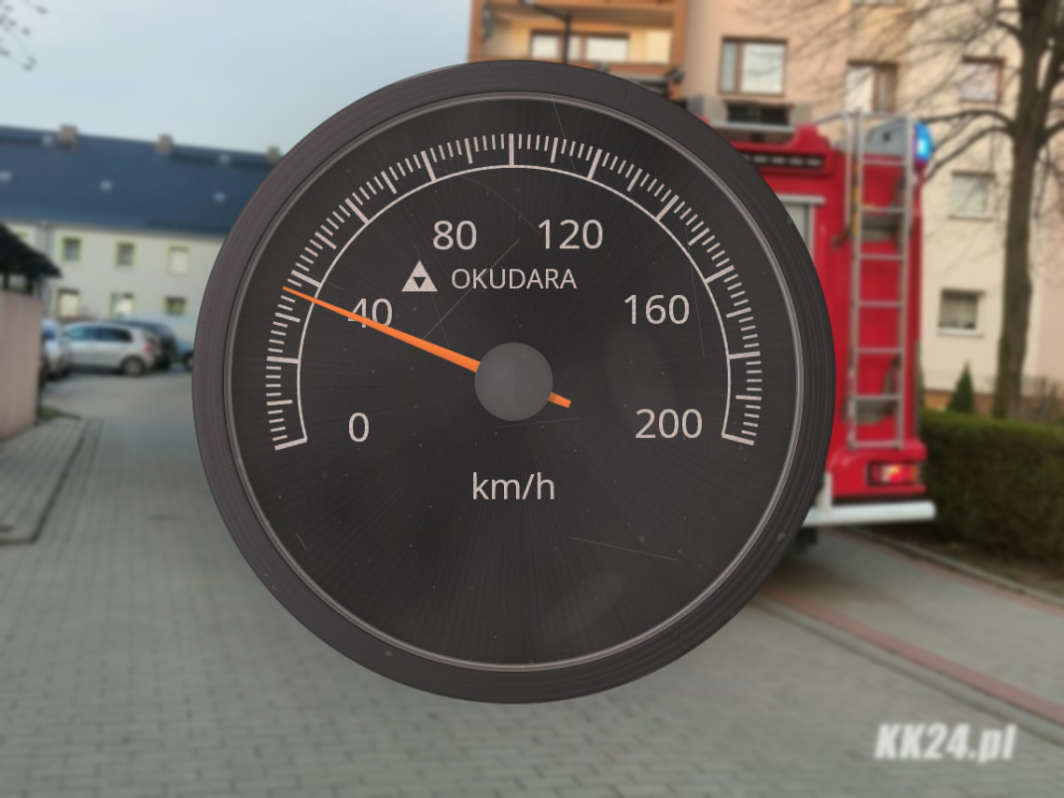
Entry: 36 km/h
